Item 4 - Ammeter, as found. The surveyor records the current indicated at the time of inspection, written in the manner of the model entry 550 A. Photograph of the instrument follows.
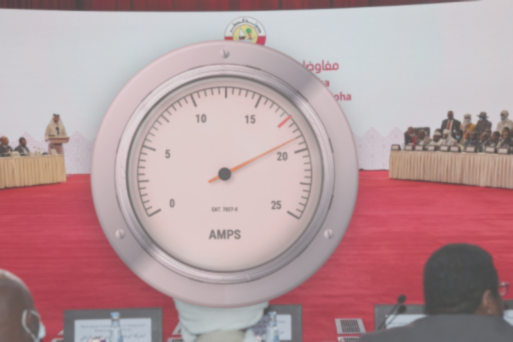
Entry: 19 A
